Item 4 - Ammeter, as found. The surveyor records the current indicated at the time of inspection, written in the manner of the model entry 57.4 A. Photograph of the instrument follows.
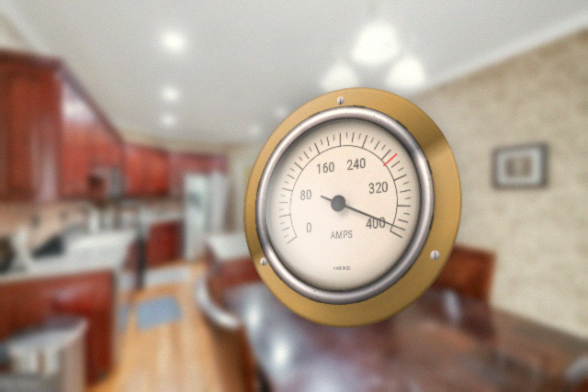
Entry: 390 A
